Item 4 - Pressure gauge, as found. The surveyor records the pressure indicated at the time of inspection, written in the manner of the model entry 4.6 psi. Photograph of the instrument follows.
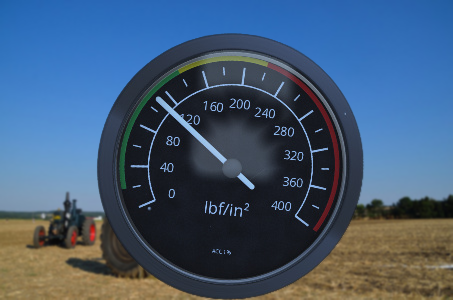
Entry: 110 psi
